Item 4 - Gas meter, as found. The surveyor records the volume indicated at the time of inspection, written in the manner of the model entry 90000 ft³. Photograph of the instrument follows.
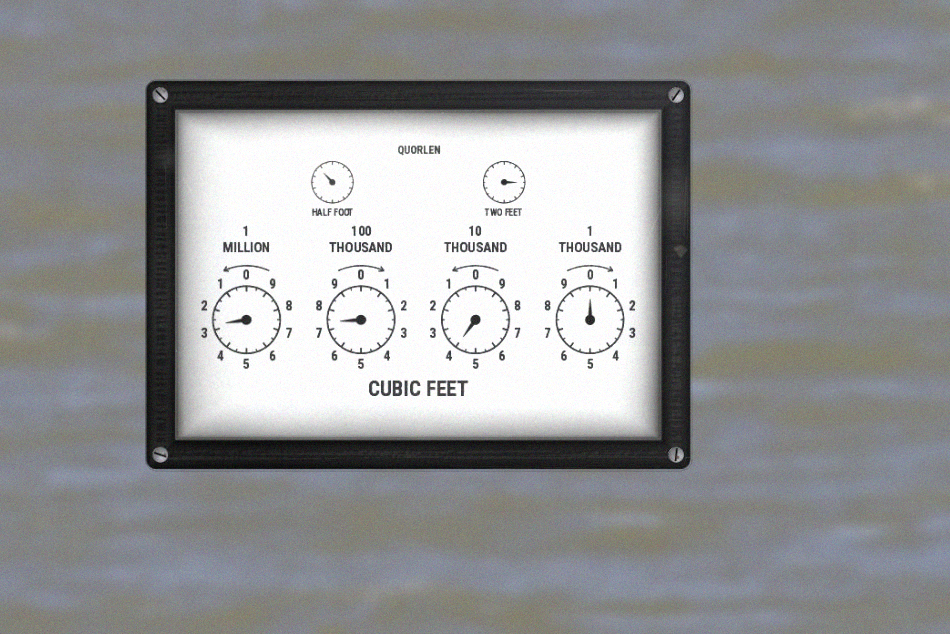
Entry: 274000 ft³
